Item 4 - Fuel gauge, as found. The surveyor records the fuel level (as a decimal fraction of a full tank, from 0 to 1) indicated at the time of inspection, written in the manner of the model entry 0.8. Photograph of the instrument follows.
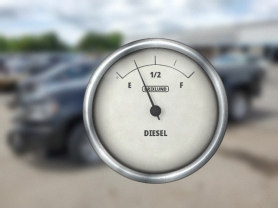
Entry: 0.25
